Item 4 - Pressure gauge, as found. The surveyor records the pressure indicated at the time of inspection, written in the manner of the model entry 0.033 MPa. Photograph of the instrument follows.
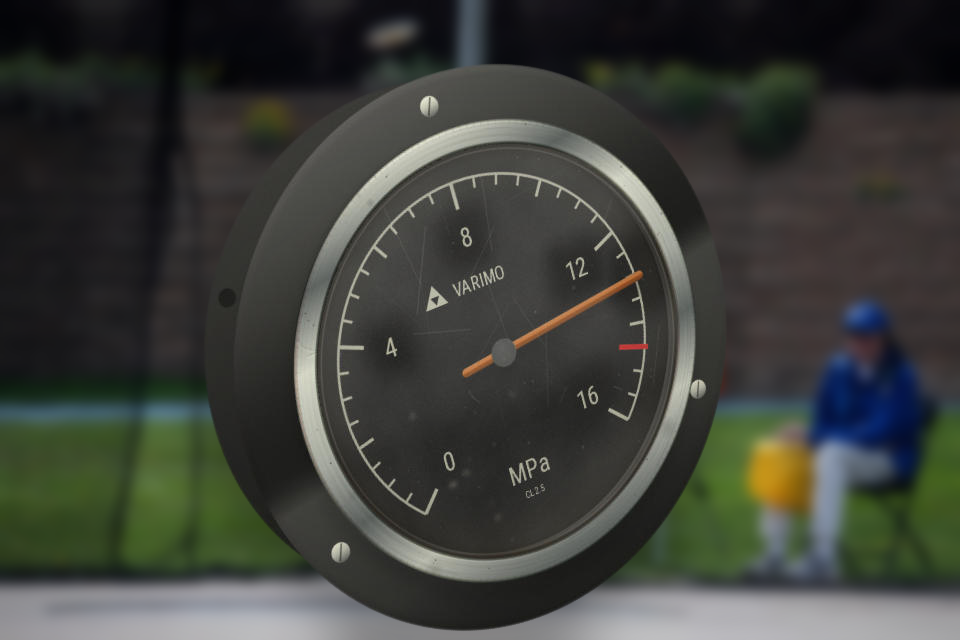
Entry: 13 MPa
